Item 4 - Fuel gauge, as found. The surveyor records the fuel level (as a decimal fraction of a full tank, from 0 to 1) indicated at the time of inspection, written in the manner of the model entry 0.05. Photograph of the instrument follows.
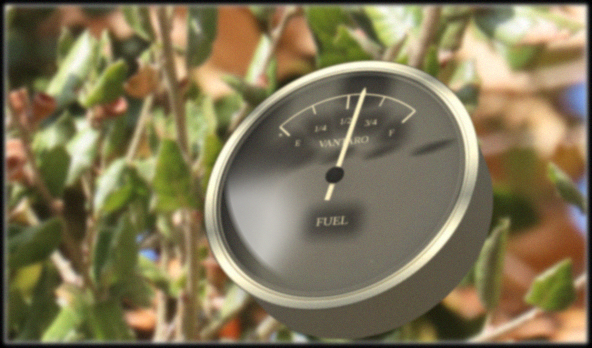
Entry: 0.625
